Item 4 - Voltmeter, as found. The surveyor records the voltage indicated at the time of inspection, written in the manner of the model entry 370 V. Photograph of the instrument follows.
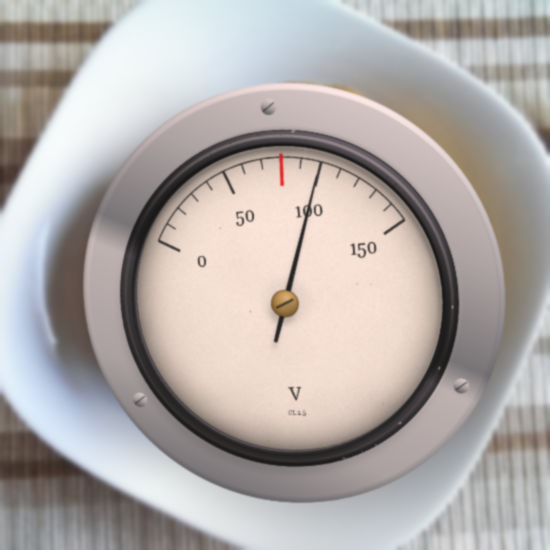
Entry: 100 V
